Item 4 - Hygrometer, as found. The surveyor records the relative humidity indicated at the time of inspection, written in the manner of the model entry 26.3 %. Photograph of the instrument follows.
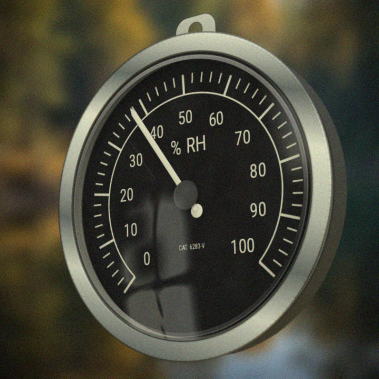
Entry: 38 %
